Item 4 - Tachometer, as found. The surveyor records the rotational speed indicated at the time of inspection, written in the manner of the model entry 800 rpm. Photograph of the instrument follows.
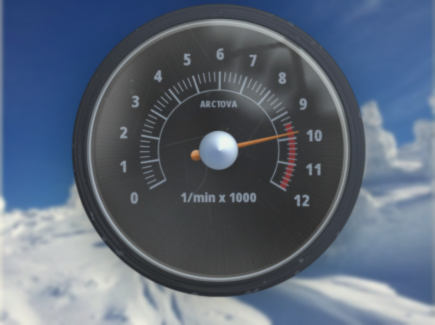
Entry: 9800 rpm
